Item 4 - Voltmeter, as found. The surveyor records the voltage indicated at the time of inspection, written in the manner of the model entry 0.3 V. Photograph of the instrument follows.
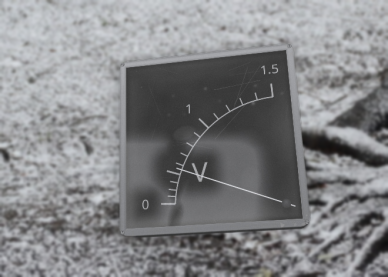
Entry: 0.55 V
